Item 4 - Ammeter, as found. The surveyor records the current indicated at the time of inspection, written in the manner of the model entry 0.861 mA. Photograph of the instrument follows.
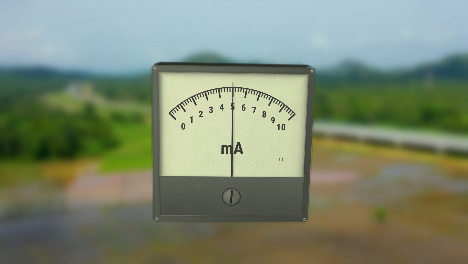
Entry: 5 mA
